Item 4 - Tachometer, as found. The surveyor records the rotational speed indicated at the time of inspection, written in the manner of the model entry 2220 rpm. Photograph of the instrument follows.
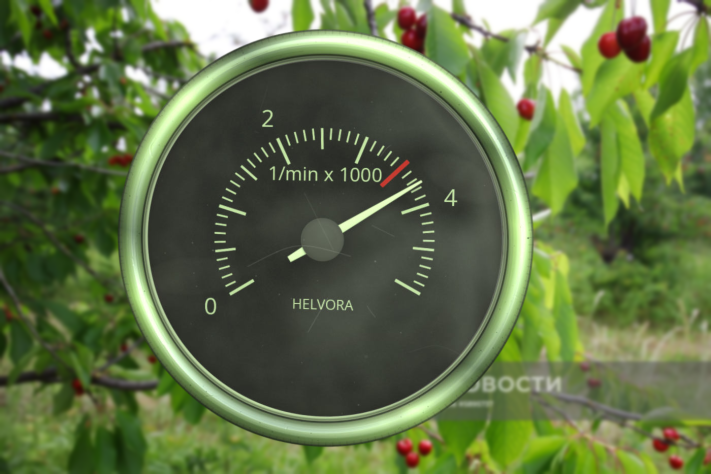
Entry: 3750 rpm
